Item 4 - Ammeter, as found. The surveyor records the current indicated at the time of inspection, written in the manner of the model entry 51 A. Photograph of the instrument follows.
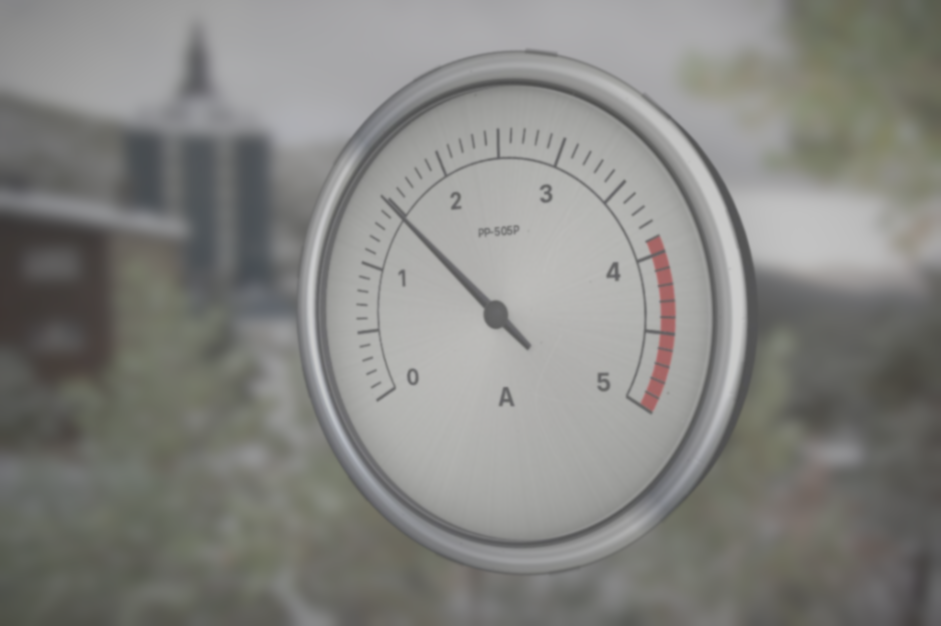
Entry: 1.5 A
